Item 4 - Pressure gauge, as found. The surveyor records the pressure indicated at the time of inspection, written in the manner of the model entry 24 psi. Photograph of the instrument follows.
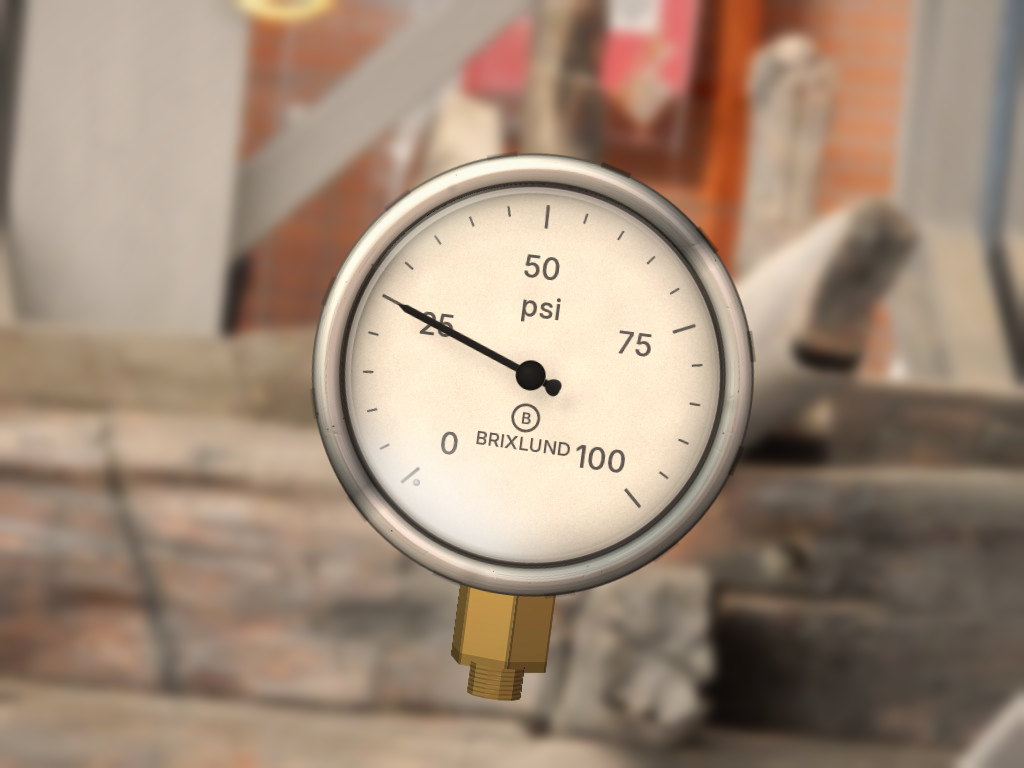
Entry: 25 psi
